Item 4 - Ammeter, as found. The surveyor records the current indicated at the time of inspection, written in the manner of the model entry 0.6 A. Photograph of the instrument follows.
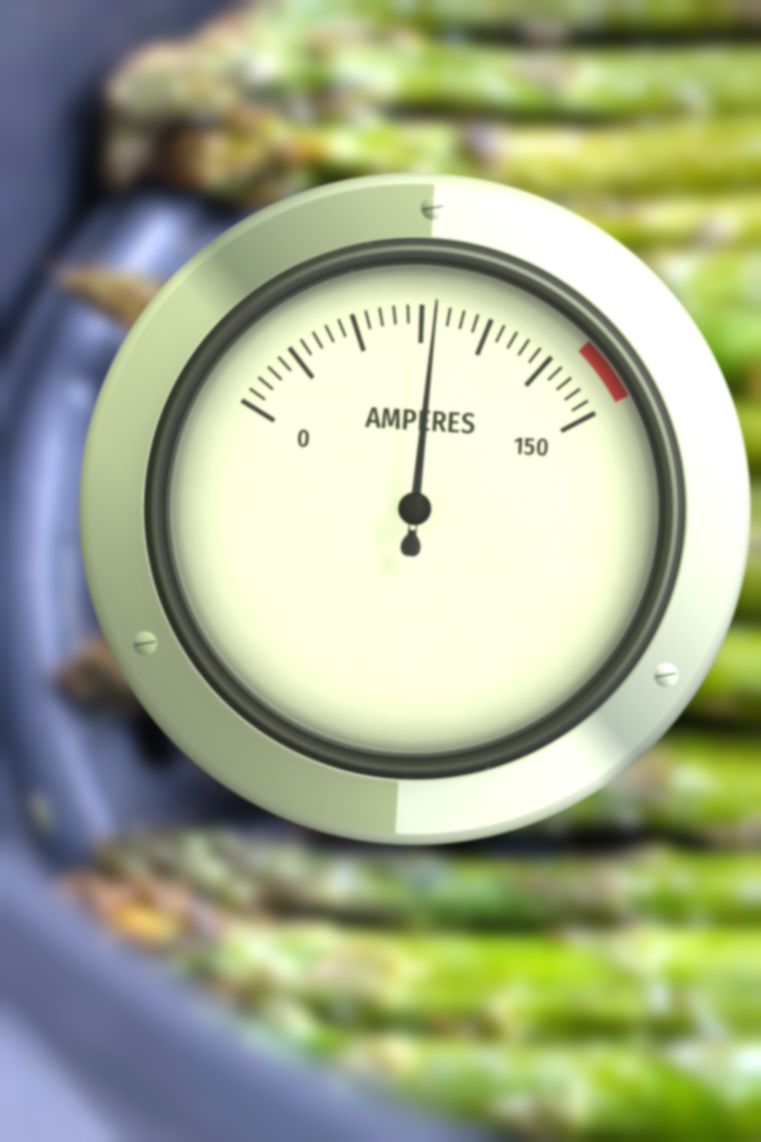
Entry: 80 A
